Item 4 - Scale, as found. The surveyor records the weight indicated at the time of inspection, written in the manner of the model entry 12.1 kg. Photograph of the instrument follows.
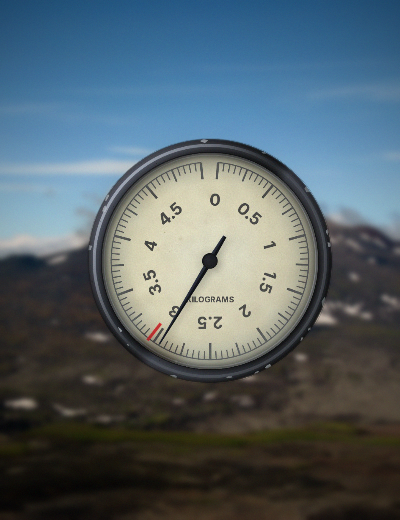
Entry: 2.95 kg
